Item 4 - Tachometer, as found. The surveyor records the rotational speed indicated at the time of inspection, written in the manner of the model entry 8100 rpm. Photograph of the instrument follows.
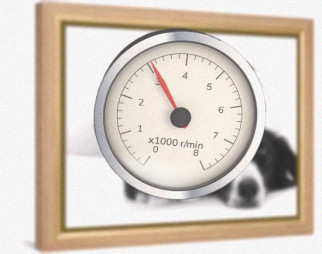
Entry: 3100 rpm
